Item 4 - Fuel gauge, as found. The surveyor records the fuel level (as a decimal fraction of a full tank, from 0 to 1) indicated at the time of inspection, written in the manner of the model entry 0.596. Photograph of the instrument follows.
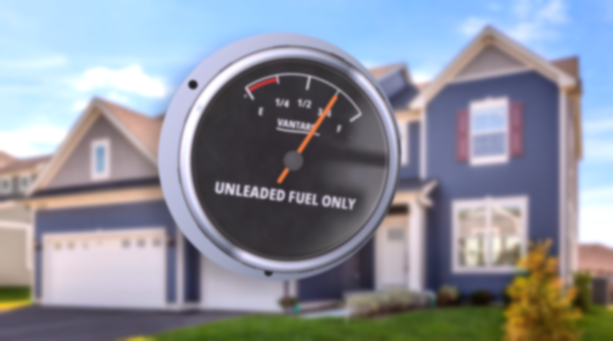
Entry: 0.75
